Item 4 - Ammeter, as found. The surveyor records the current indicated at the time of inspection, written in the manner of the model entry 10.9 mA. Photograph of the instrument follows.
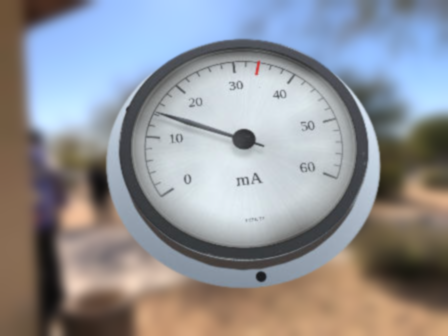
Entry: 14 mA
